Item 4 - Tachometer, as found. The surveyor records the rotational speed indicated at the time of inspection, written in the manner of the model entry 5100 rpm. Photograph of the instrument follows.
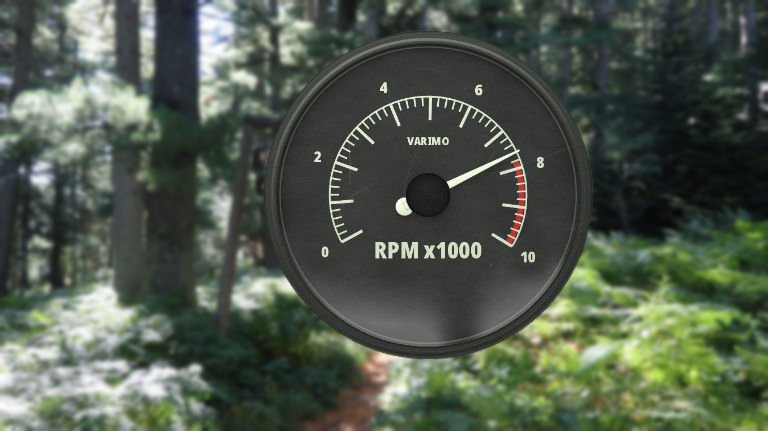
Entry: 7600 rpm
